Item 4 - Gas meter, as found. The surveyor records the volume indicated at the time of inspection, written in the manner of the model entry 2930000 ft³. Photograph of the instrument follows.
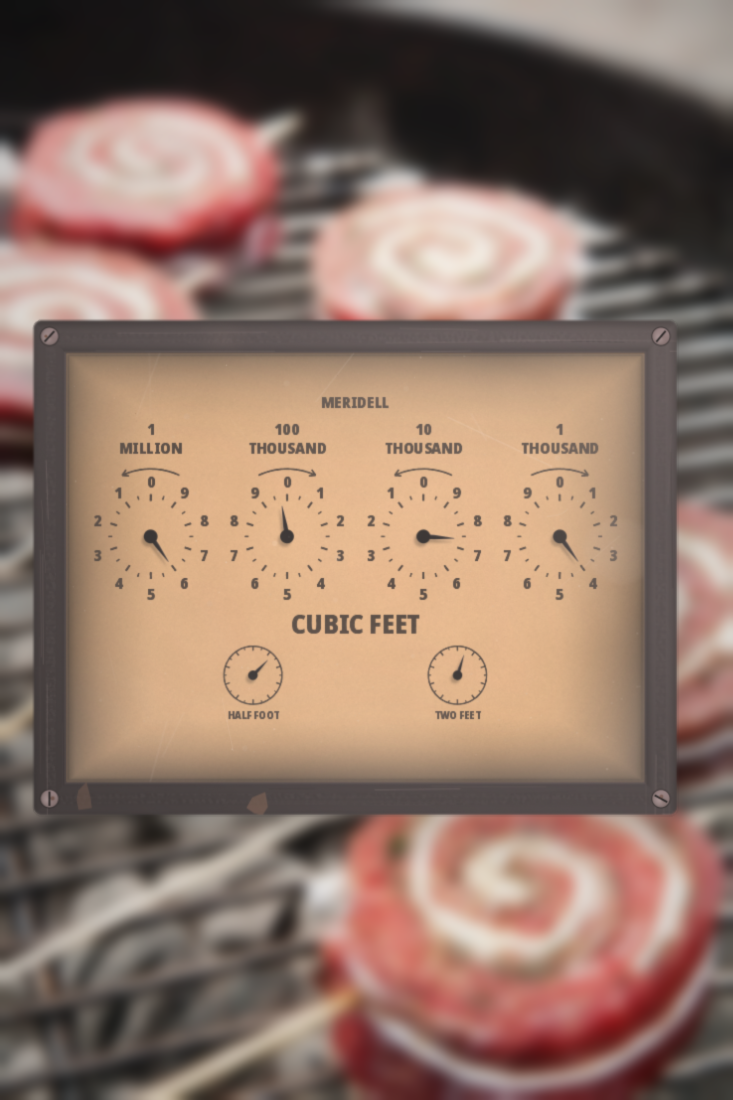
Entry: 597400 ft³
